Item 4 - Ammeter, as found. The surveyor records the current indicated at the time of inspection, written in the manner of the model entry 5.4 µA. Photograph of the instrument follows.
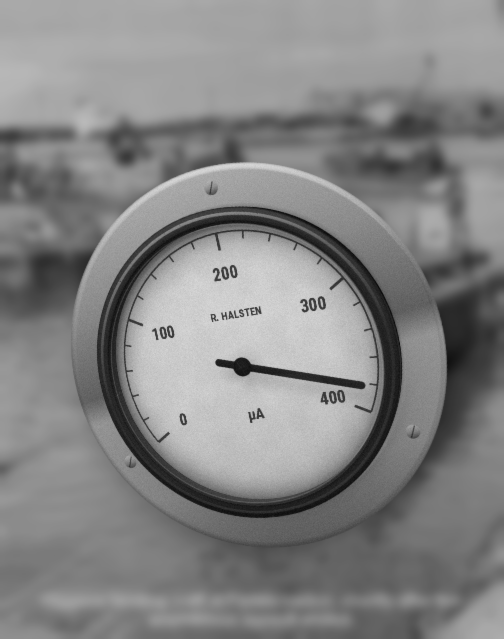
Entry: 380 µA
